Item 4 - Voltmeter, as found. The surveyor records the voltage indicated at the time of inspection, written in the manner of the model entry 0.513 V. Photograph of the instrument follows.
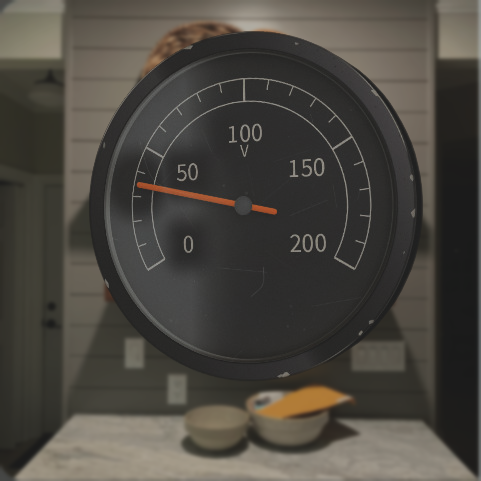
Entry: 35 V
